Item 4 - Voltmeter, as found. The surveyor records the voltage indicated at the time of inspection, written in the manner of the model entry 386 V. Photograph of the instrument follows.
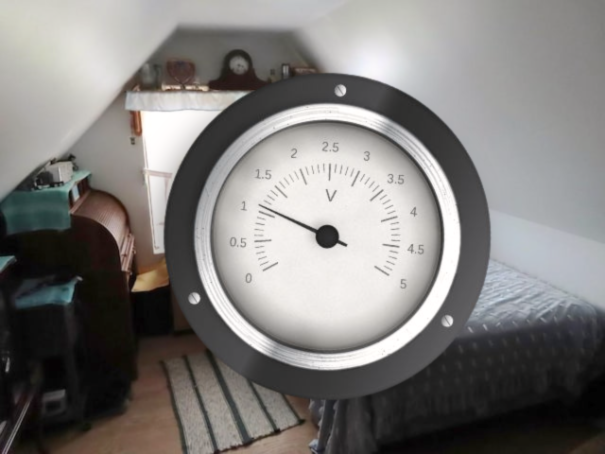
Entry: 1.1 V
